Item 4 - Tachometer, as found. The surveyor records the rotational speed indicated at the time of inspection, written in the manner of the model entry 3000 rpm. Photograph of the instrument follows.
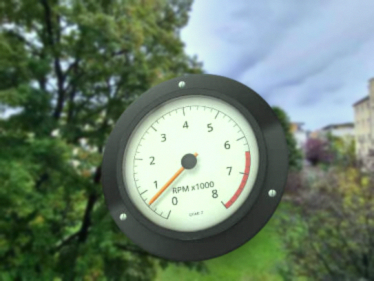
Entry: 600 rpm
